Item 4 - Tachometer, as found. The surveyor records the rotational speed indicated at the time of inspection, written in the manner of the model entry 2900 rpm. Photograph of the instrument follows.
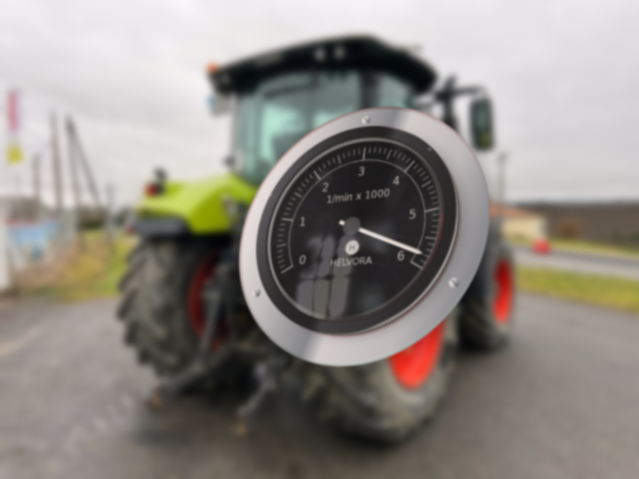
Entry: 5800 rpm
